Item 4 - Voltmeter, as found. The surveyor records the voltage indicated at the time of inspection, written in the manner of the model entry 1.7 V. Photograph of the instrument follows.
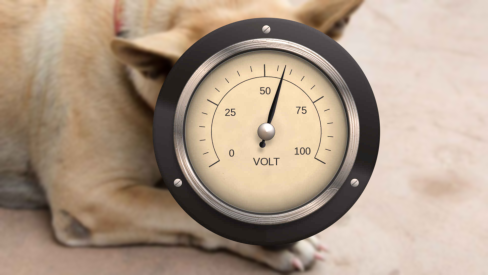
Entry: 57.5 V
